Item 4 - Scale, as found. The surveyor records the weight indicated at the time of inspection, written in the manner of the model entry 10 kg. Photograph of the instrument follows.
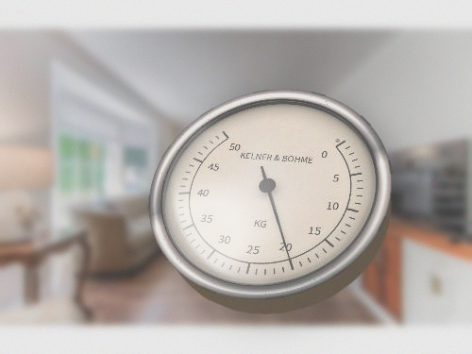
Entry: 20 kg
